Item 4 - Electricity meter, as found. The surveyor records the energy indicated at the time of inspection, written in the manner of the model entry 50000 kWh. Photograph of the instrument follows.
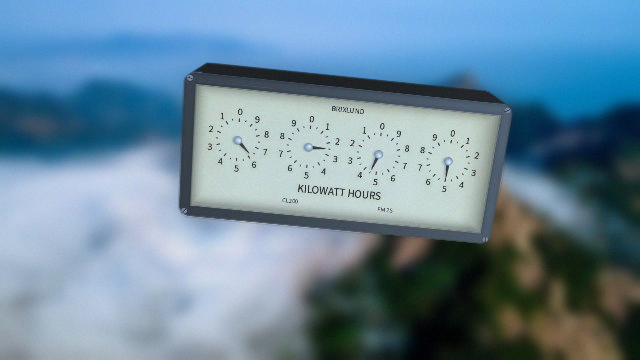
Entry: 6245 kWh
